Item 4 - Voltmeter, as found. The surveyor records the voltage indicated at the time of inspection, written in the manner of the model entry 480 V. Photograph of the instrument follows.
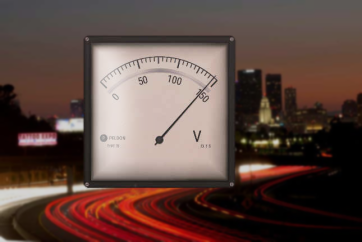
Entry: 145 V
